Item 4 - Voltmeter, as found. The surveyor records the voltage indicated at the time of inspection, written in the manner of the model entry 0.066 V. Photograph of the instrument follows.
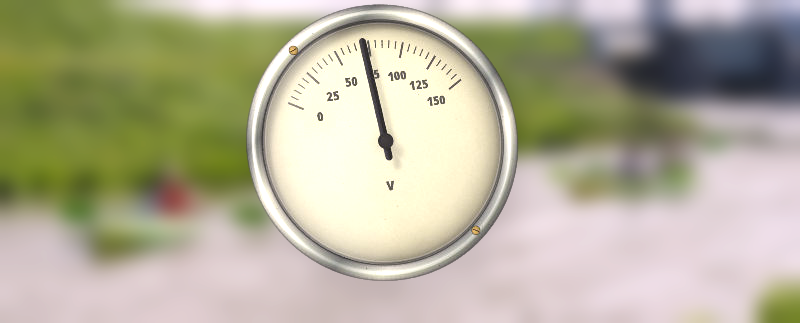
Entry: 70 V
